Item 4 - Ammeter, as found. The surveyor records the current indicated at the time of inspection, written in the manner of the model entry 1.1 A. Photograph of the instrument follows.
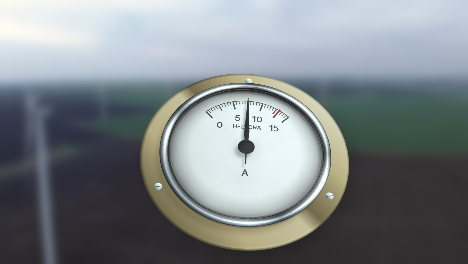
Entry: 7.5 A
